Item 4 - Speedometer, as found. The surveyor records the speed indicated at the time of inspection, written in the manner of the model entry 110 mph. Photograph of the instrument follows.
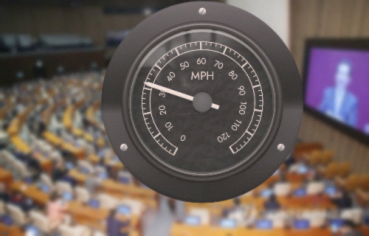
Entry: 32 mph
